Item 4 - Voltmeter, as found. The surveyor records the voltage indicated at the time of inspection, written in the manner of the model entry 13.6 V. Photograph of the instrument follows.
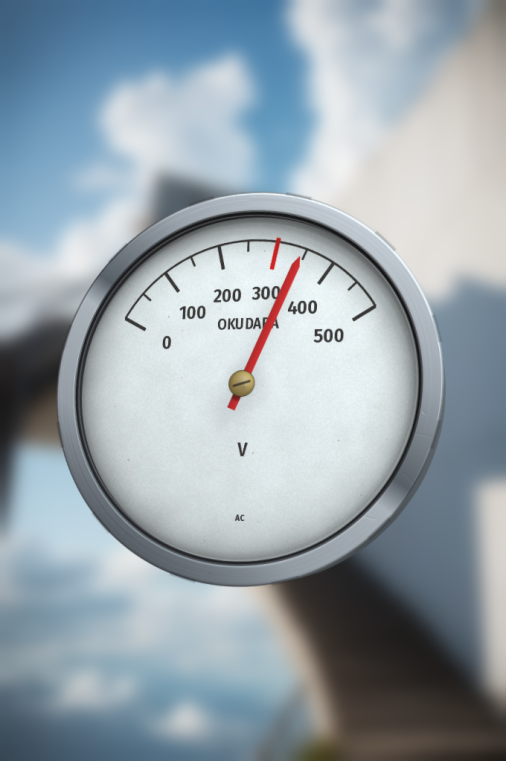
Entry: 350 V
